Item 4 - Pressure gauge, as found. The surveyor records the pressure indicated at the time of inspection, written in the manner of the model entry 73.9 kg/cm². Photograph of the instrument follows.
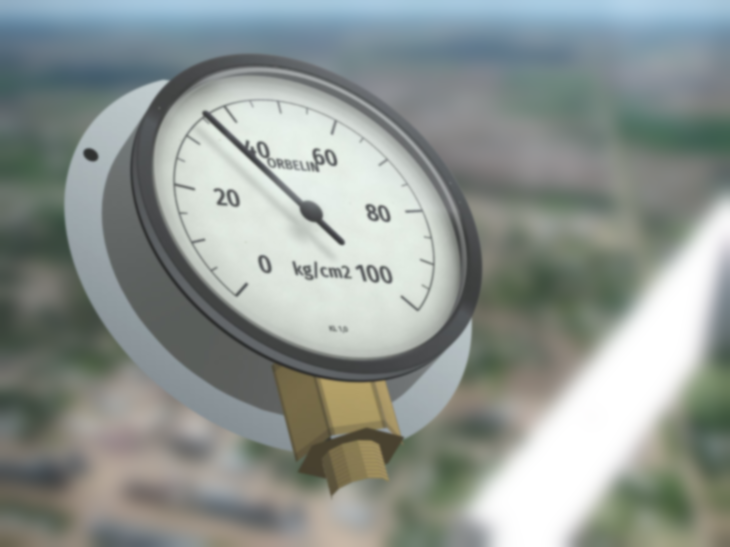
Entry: 35 kg/cm²
